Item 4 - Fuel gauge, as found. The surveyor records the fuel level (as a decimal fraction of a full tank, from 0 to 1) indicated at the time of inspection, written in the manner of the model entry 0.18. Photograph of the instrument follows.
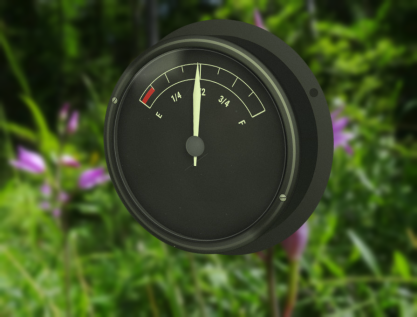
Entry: 0.5
